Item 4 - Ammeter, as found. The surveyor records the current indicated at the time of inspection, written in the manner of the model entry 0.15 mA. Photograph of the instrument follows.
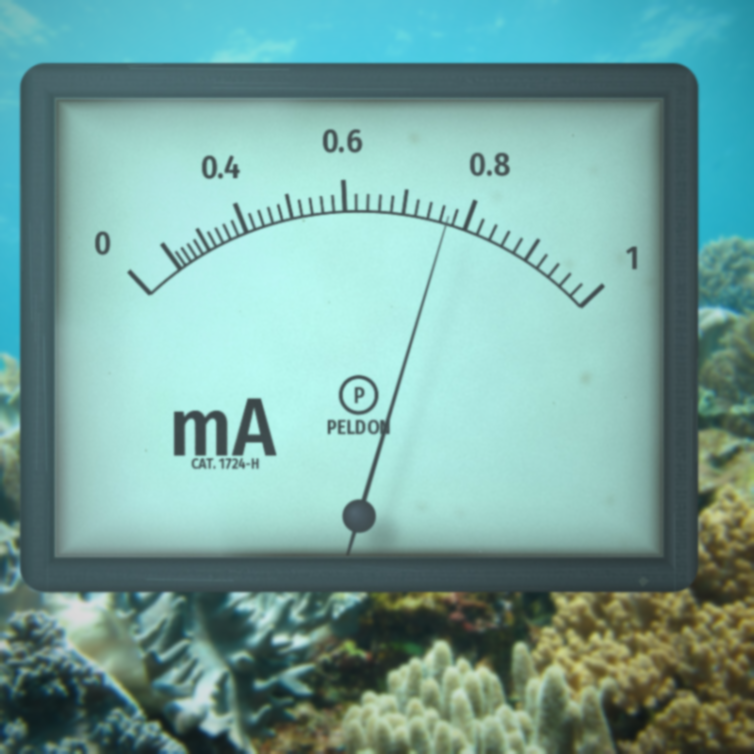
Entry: 0.77 mA
